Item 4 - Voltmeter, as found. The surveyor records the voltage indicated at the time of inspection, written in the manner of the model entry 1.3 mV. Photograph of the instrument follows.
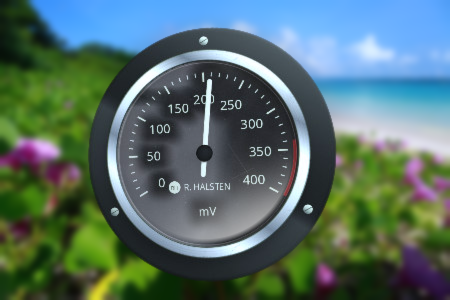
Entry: 210 mV
